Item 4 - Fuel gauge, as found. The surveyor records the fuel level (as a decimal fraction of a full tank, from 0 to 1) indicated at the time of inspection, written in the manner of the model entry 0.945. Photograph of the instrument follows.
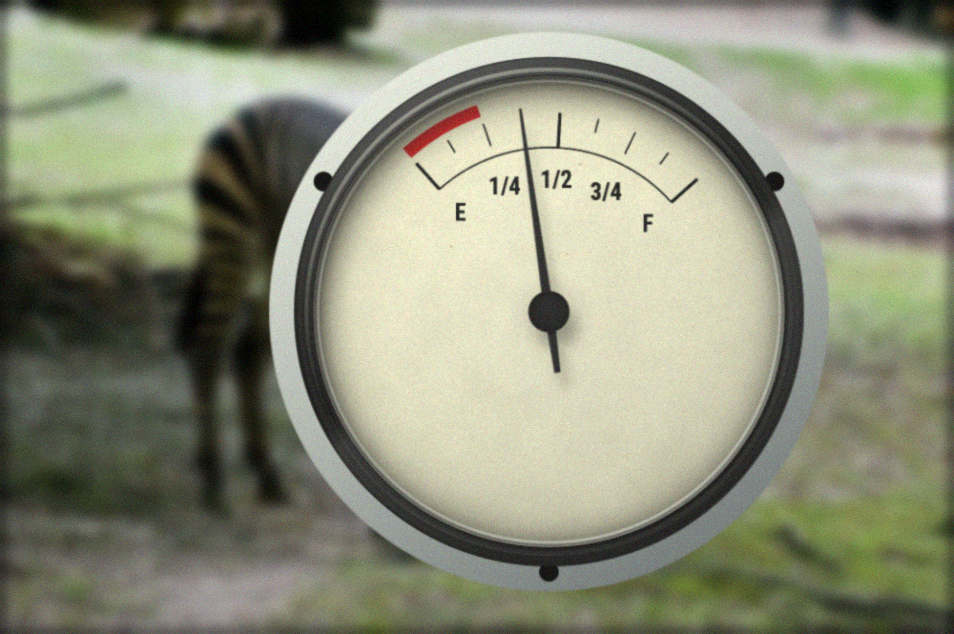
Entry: 0.375
